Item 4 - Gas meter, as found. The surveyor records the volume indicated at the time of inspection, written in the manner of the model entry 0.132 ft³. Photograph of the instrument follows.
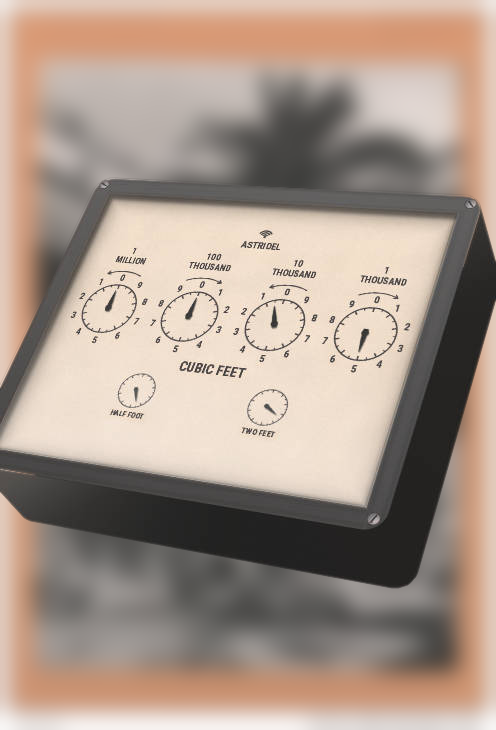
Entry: 500 ft³
